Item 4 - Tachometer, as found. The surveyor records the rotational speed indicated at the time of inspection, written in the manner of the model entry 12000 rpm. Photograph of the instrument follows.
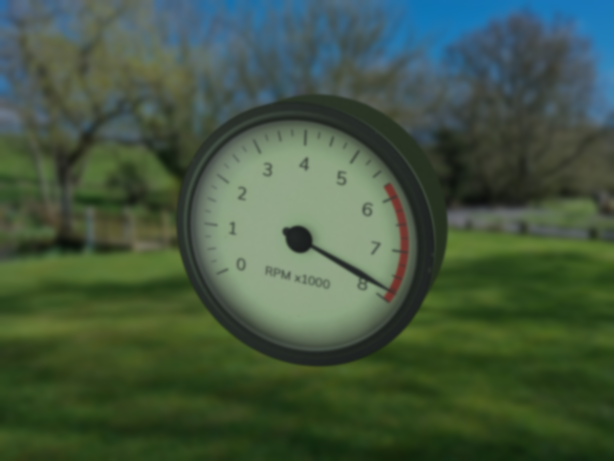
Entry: 7750 rpm
